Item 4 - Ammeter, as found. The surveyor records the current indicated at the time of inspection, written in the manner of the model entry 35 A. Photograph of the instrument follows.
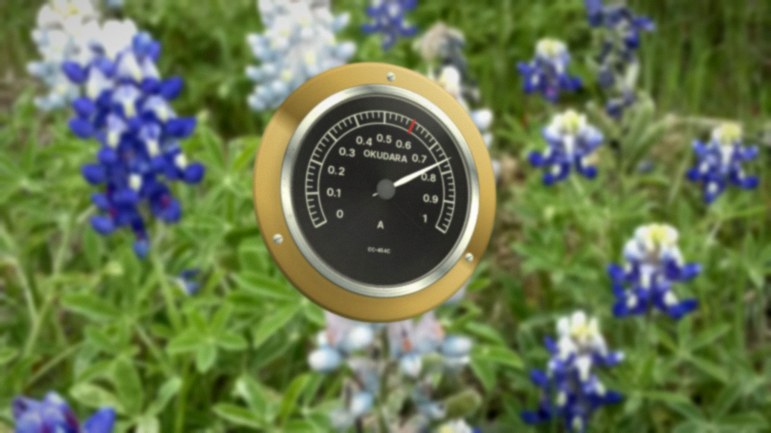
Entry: 0.76 A
